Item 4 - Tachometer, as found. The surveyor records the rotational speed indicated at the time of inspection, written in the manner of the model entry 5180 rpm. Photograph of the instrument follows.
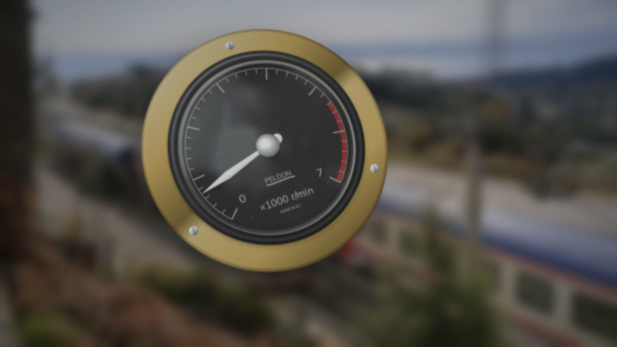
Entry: 700 rpm
